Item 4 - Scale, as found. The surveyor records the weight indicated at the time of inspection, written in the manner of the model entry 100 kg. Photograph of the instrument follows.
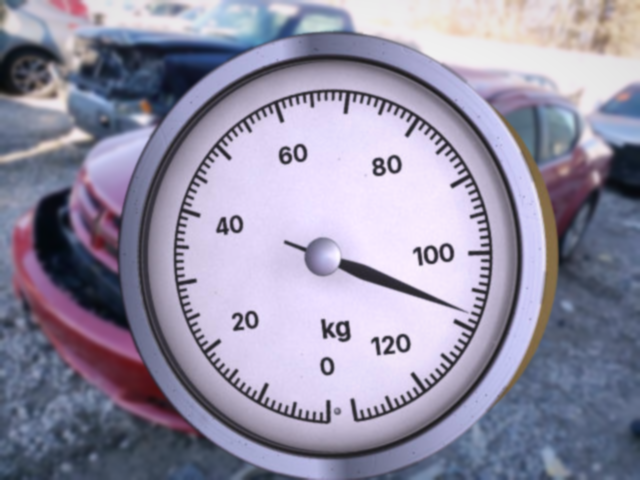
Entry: 108 kg
